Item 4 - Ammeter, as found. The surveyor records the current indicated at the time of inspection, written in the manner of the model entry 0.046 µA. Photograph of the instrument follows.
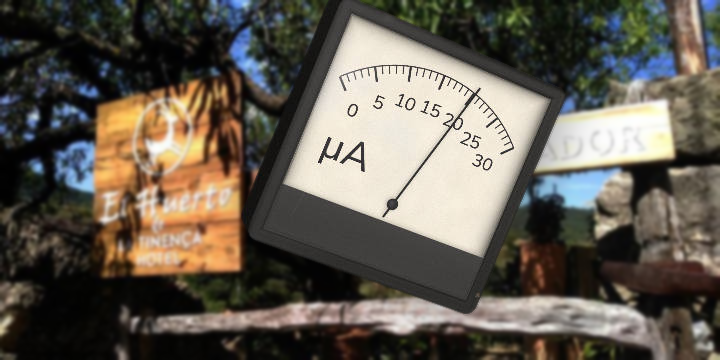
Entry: 20 µA
